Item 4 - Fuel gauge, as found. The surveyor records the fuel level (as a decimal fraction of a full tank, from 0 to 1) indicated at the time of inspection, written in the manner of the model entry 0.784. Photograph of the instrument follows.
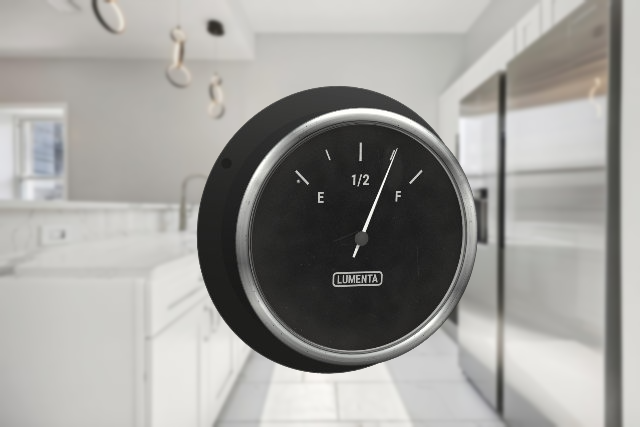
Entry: 0.75
